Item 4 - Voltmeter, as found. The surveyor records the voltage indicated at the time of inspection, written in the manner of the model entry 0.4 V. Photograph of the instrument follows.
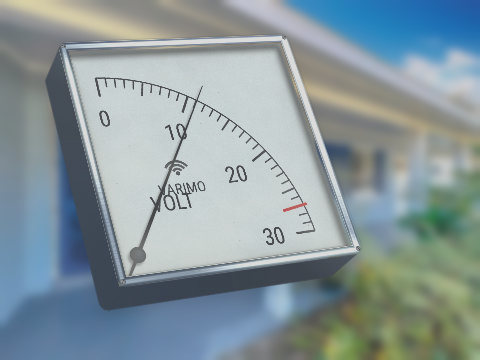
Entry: 11 V
